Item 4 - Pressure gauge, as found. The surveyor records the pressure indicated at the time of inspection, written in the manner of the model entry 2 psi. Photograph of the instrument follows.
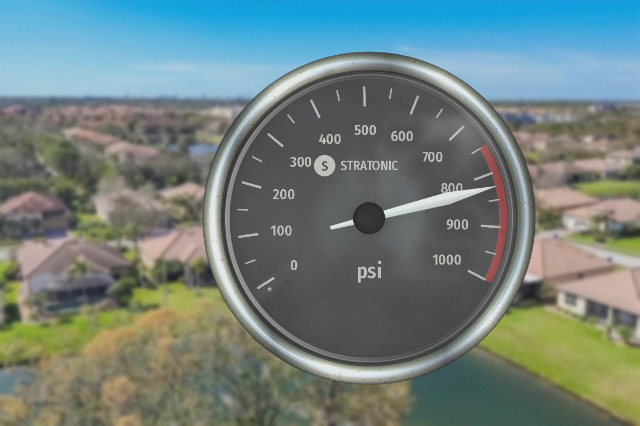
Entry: 825 psi
